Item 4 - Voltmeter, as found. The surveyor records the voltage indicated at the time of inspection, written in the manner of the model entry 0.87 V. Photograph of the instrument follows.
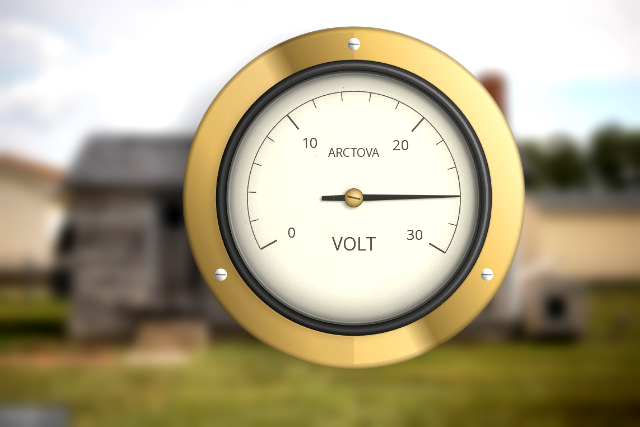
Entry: 26 V
